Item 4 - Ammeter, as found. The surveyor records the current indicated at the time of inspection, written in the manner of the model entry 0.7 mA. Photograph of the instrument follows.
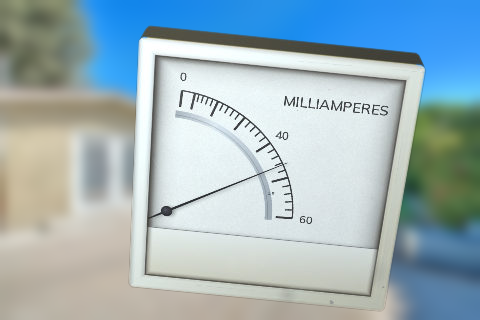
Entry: 46 mA
